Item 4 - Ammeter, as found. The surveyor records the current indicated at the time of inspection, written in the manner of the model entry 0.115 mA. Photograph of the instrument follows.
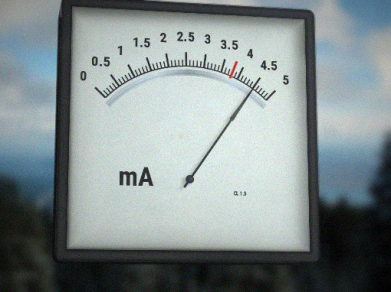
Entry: 4.5 mA
